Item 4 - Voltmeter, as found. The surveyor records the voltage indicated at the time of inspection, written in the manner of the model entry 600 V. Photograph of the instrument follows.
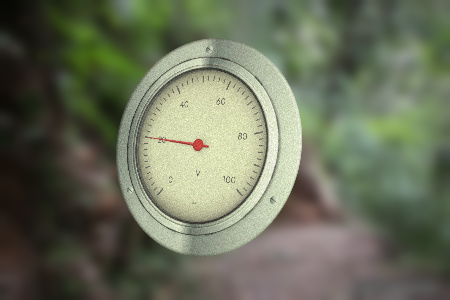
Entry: 20 V
